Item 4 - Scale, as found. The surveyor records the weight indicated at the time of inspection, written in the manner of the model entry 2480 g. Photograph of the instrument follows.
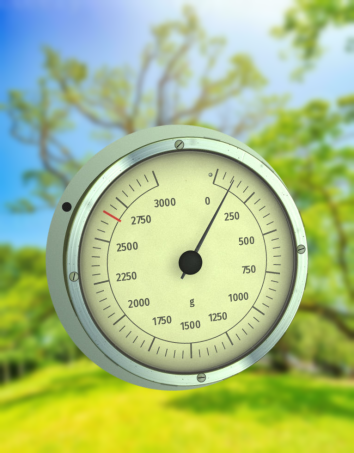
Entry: 100 g
